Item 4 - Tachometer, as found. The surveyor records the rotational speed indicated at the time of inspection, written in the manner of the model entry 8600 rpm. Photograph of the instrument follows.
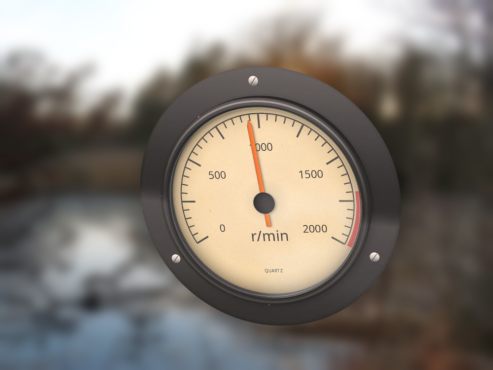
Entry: 950 rpm
